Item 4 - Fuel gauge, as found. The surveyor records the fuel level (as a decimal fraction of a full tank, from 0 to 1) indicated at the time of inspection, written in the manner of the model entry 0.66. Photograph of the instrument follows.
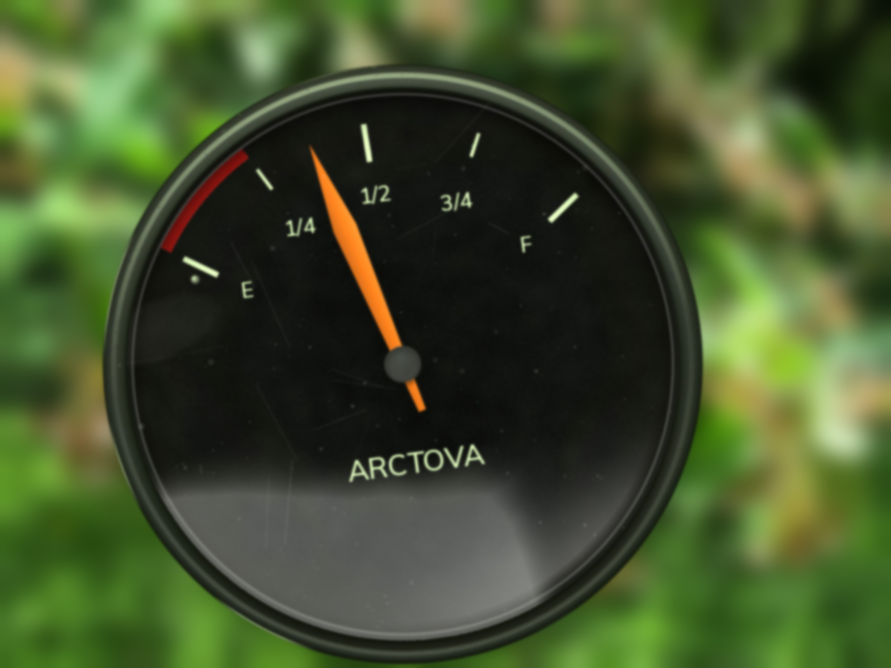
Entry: 0.375
